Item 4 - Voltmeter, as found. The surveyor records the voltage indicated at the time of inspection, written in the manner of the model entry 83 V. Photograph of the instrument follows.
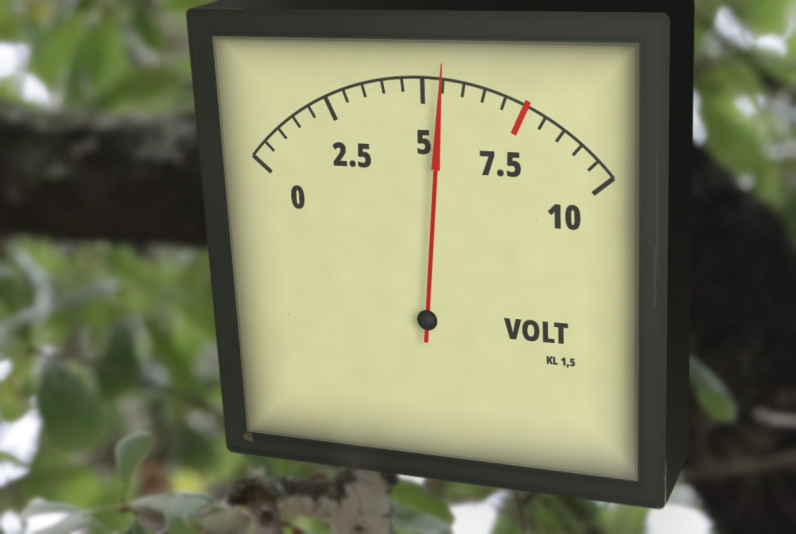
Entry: 5.5 V
